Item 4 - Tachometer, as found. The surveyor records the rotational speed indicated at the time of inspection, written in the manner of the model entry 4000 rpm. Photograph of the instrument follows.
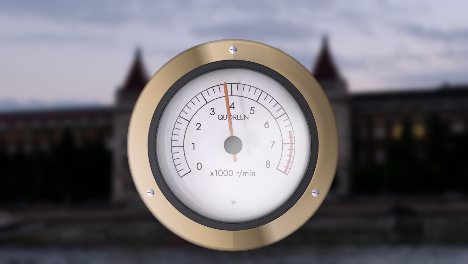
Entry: 3800 rpm
